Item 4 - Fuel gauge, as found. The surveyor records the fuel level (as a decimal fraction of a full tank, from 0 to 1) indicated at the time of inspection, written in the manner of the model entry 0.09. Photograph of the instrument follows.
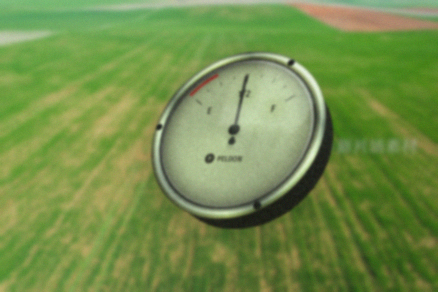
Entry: 0.5
